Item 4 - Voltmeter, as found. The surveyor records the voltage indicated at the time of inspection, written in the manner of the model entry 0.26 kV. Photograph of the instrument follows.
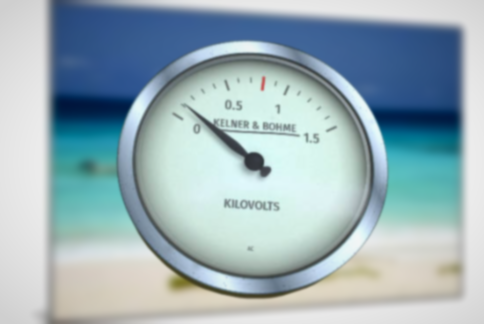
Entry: 0.1 kV
